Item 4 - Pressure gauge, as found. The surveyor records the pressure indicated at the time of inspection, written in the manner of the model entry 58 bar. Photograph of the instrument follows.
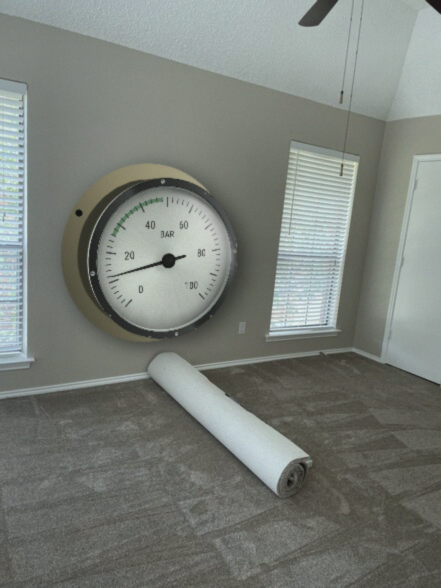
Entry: 12 bar
